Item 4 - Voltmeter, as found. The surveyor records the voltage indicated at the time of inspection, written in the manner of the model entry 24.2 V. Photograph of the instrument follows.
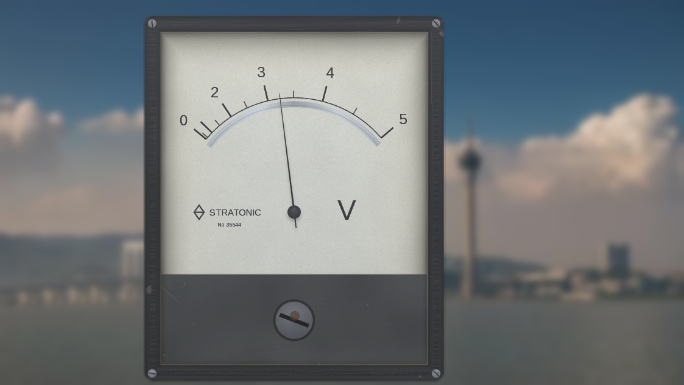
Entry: 3.25 V
